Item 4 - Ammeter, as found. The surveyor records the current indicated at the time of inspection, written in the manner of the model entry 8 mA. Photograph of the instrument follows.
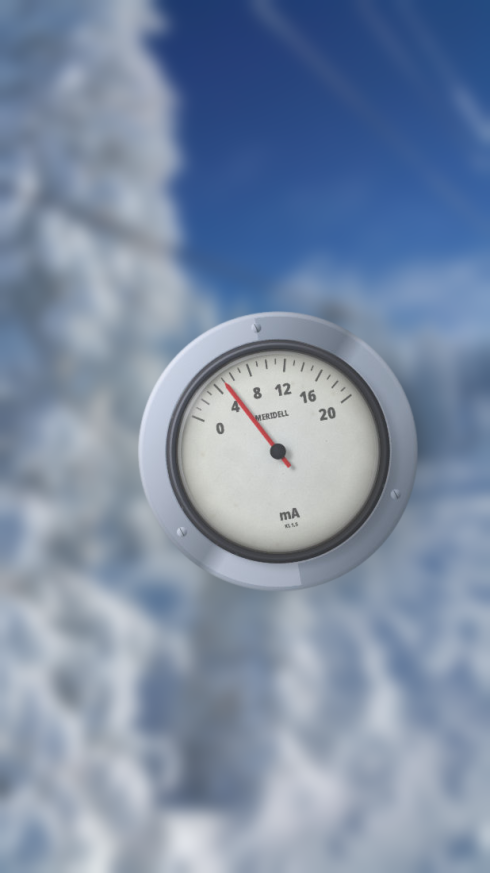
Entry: 5 mA
